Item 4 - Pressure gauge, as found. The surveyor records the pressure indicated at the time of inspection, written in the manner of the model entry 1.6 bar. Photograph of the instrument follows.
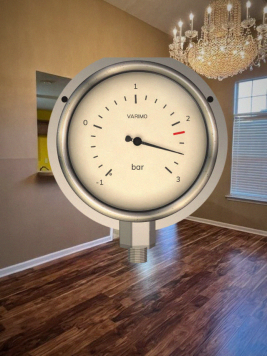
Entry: 2.6 bar
